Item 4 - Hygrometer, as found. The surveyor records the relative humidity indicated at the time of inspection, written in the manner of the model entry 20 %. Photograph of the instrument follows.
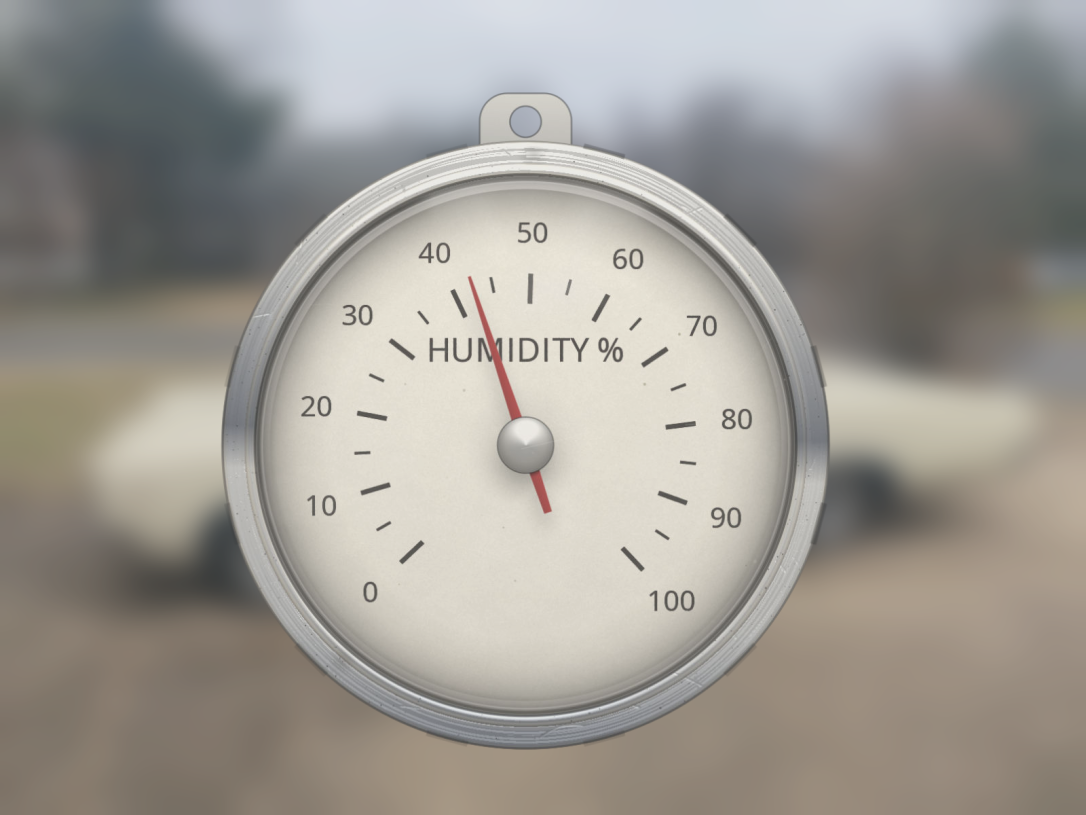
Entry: 42.5 %
